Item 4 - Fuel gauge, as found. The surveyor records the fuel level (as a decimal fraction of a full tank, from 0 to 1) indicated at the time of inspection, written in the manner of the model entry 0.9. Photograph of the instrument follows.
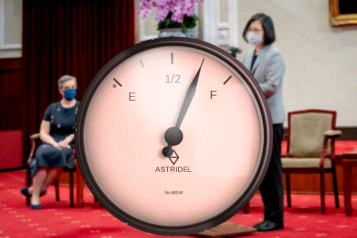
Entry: 0.75
